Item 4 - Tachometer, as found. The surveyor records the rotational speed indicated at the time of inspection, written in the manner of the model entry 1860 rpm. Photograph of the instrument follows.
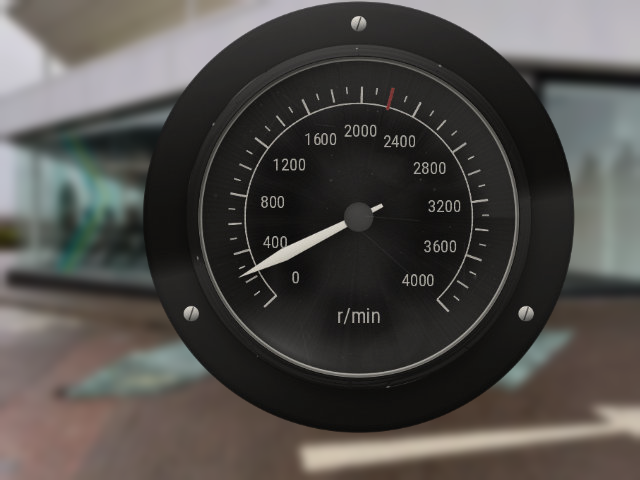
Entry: 250 rpm
